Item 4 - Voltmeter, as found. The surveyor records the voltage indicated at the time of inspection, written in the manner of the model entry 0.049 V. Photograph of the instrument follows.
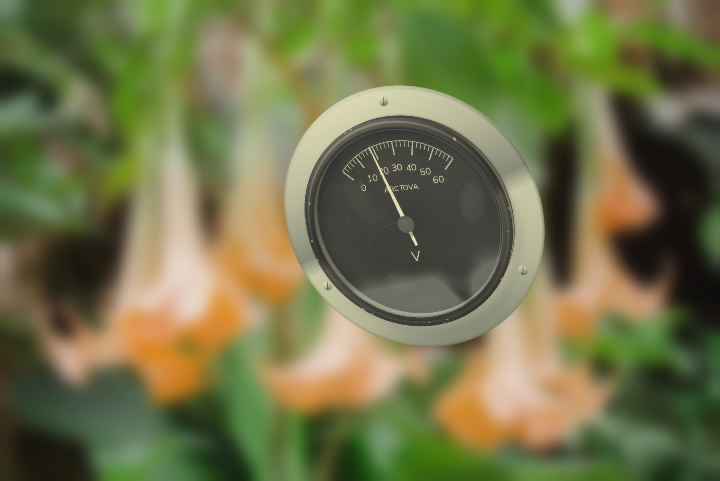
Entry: 20 V
